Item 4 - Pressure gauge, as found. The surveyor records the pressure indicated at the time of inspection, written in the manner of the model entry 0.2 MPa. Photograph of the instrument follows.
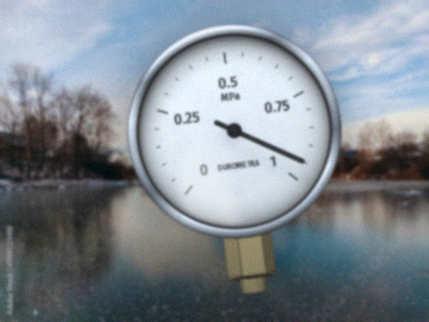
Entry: 0.95 MPa
